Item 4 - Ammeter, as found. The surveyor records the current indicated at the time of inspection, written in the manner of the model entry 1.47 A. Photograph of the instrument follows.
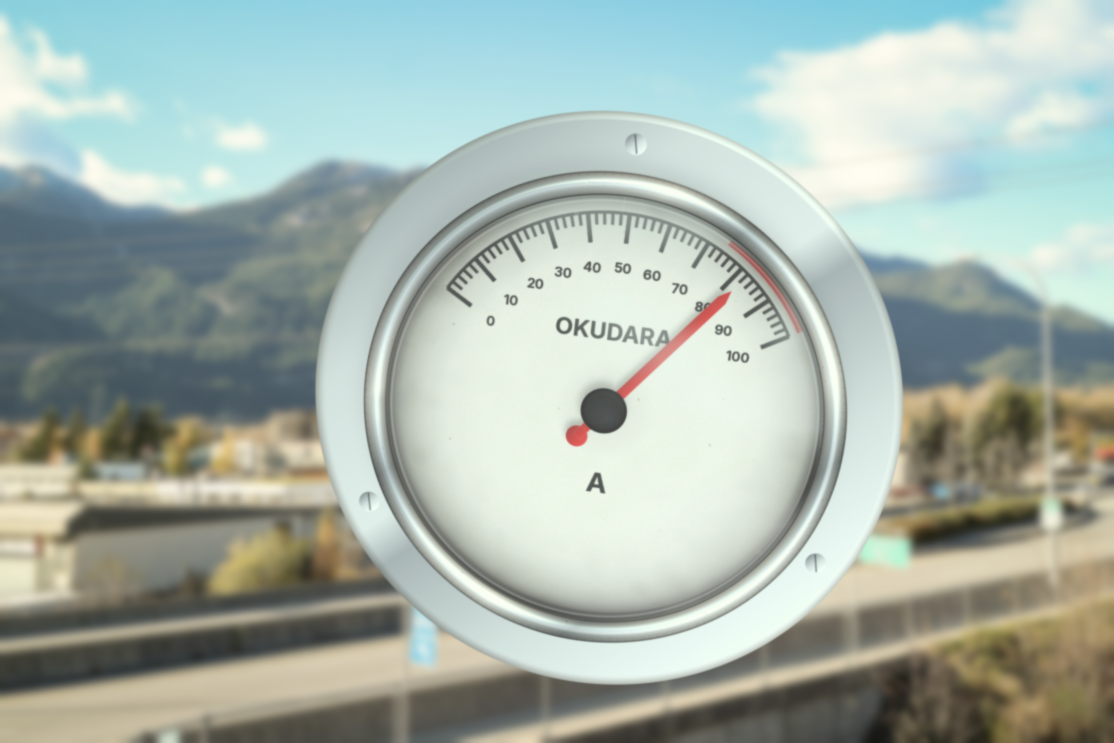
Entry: 82 A
